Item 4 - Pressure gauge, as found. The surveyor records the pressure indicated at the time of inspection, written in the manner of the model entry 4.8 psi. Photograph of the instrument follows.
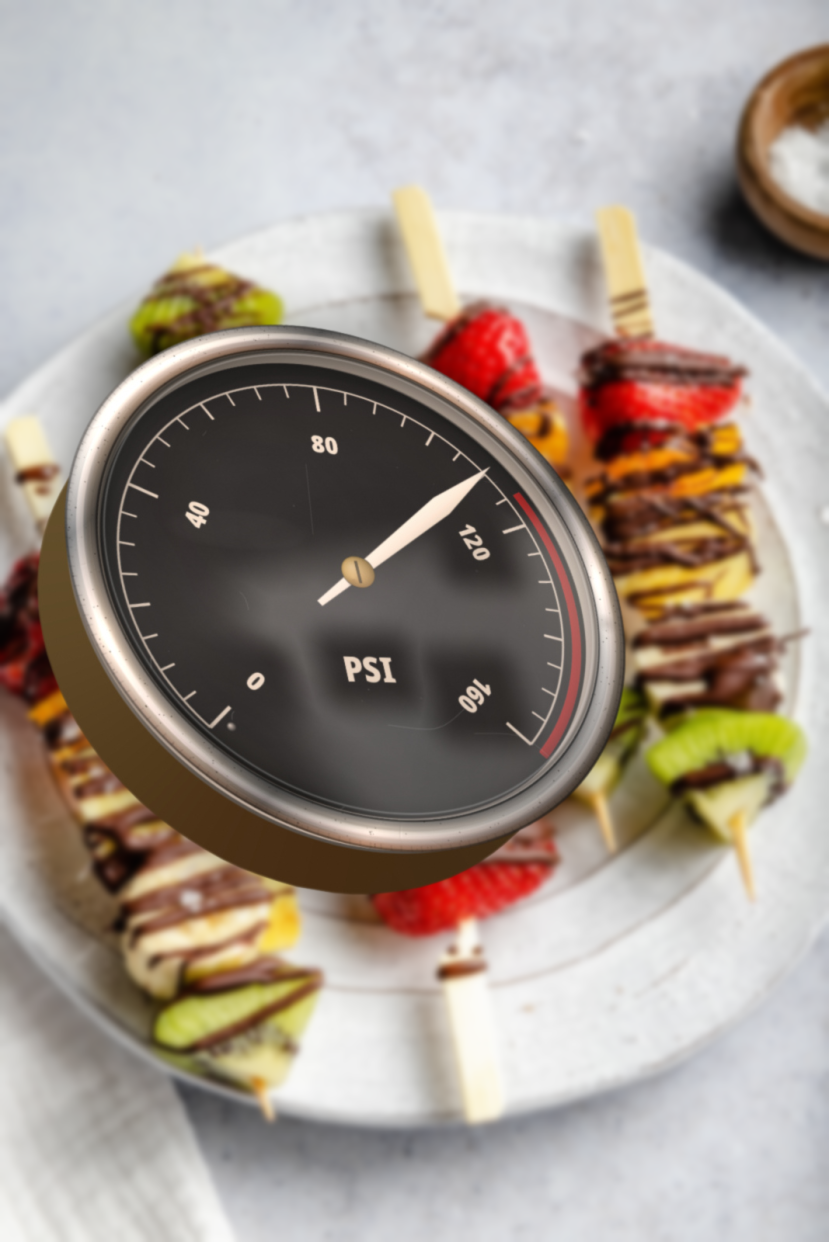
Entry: 110 psi
